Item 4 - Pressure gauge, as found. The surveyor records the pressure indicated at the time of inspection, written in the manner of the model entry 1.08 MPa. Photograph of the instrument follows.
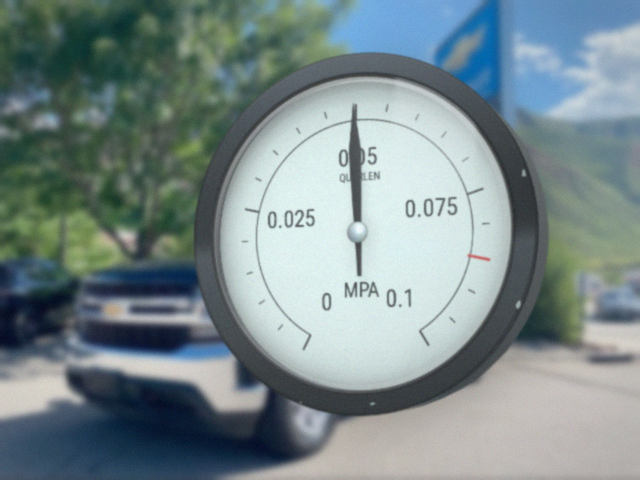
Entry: 0.05 MPa
